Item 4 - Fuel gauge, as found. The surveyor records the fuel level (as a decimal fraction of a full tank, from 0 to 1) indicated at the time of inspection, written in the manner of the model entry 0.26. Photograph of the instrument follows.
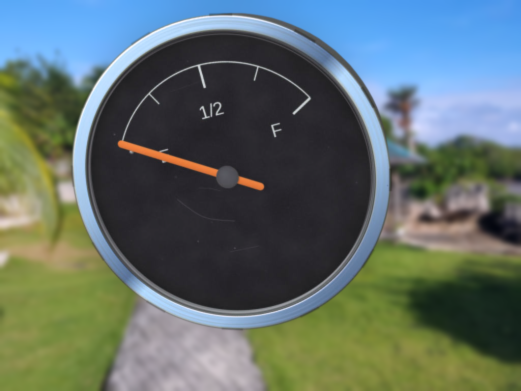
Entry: 0
